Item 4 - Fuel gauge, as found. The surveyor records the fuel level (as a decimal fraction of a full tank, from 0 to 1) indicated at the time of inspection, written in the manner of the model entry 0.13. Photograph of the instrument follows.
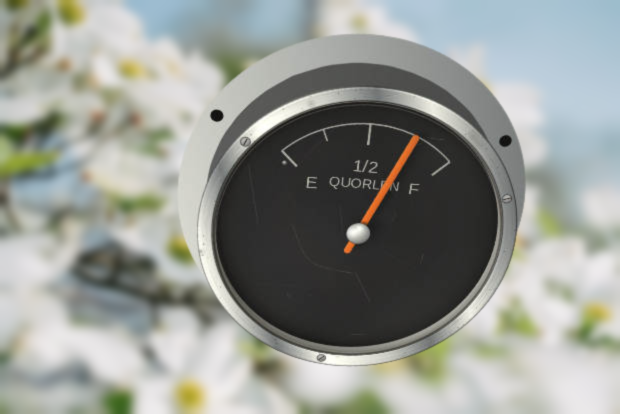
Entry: 0.75
